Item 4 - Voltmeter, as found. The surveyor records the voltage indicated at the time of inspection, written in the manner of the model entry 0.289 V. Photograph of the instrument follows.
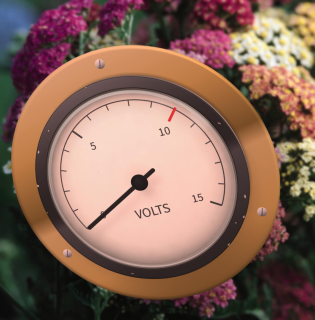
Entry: 0 V
